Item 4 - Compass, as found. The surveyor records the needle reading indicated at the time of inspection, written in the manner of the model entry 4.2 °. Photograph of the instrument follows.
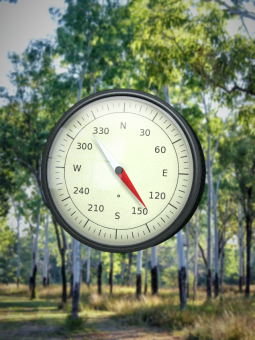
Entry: 140 °
